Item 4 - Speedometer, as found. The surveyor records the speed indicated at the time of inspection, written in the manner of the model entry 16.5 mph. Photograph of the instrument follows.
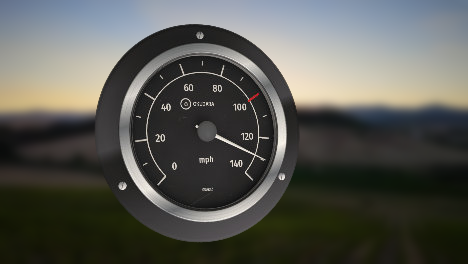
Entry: 130 mph
